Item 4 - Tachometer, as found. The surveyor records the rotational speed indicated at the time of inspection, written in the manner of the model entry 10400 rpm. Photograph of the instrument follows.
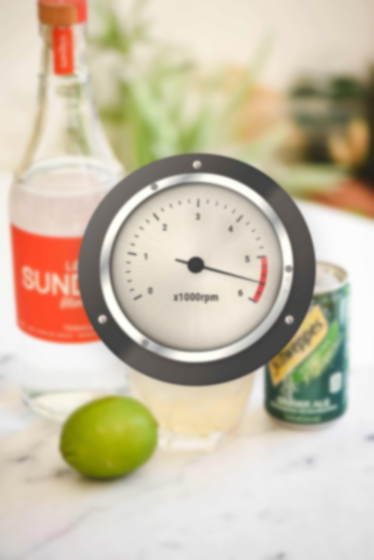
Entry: 5600 rpm
